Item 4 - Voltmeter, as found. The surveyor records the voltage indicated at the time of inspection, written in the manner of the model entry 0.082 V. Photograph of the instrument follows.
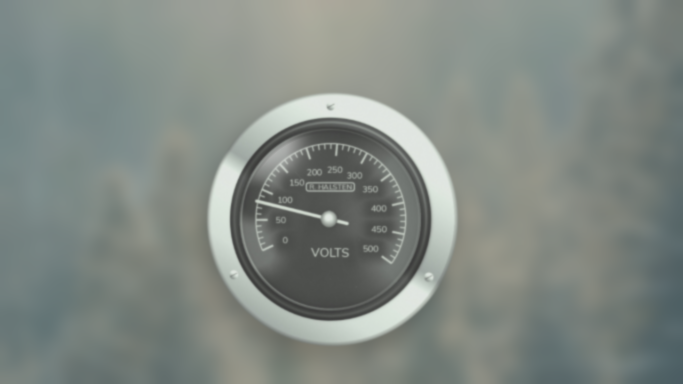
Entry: 80 V
